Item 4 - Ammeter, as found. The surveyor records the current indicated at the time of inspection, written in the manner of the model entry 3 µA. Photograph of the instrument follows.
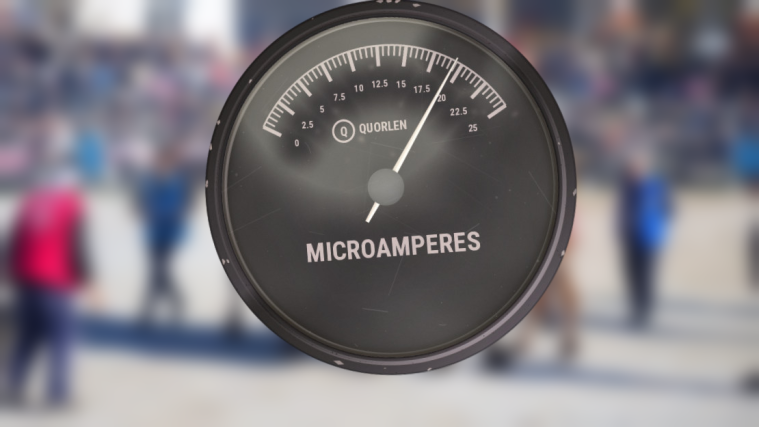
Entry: 19.5 µA
